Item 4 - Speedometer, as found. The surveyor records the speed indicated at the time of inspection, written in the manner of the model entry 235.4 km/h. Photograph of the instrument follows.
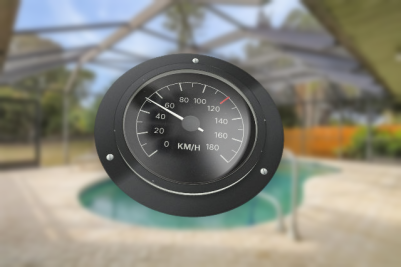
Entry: 50 km/h
